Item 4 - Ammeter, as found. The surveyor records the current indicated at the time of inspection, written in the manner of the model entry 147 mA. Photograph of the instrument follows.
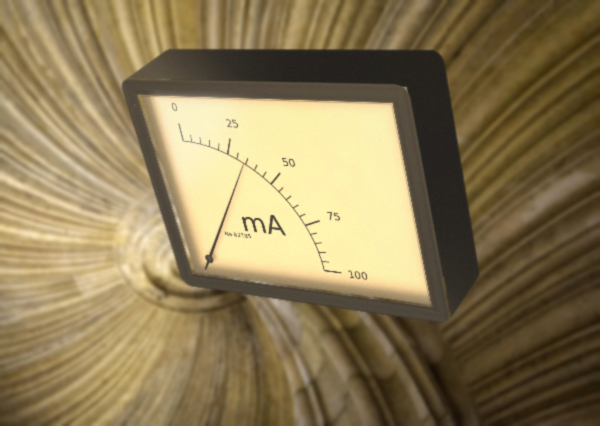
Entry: 35 mA
